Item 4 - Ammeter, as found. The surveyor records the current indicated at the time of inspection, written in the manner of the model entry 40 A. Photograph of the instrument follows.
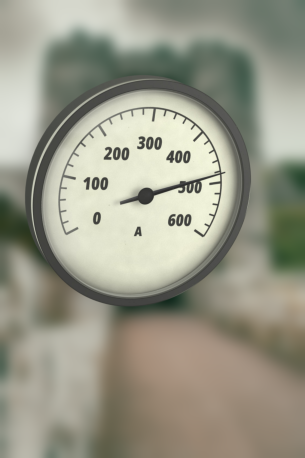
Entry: 480 A
